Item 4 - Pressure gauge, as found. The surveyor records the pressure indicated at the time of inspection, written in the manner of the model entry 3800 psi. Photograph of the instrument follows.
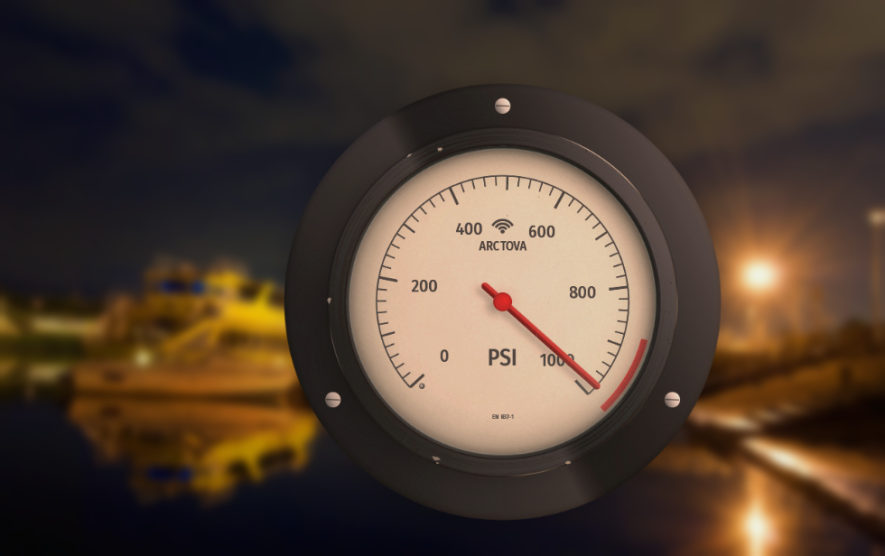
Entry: 980 psi
